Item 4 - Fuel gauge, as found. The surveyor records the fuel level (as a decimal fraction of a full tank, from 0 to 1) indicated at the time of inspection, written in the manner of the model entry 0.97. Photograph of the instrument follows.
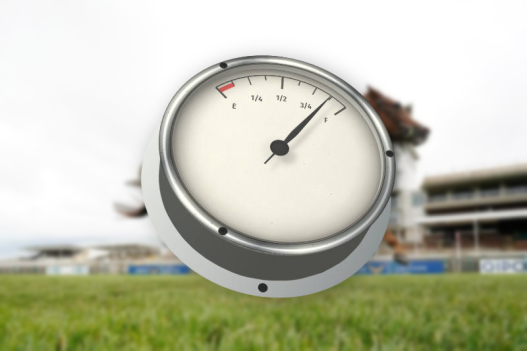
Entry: 0.875
